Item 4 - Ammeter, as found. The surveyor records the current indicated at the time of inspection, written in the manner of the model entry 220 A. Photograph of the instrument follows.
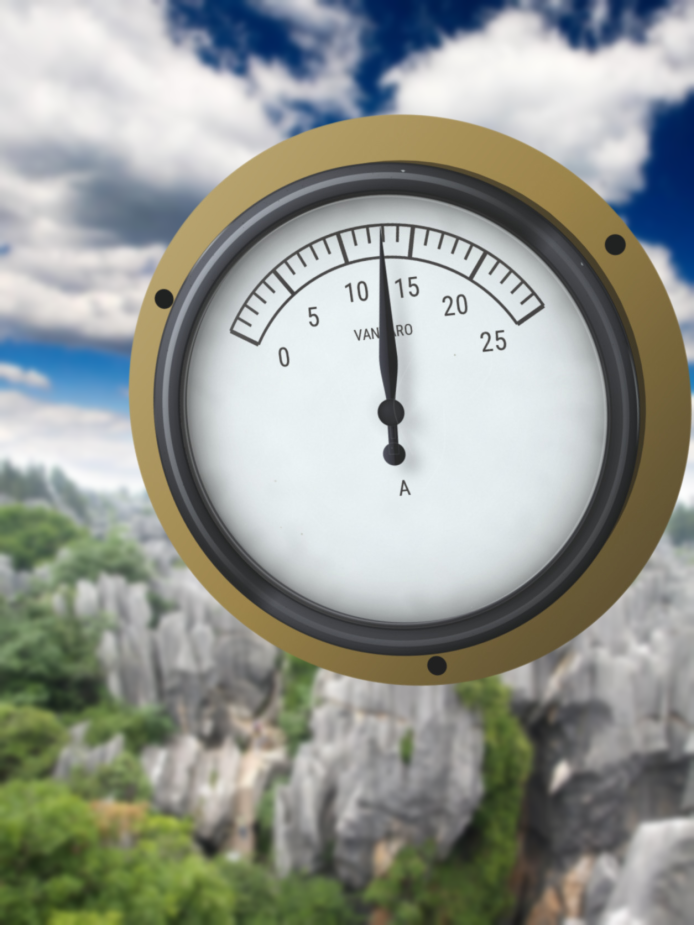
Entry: 13 A
